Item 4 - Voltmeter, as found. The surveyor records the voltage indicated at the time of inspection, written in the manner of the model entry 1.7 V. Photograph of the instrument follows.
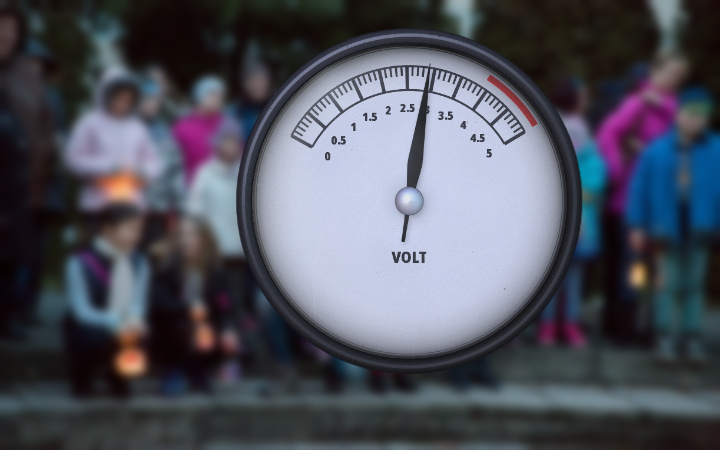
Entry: 2.9 V
